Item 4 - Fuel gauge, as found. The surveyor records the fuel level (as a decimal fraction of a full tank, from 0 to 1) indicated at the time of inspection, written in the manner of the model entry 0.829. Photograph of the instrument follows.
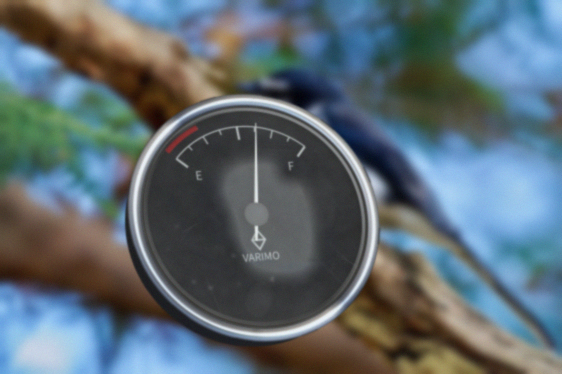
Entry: 0.625
